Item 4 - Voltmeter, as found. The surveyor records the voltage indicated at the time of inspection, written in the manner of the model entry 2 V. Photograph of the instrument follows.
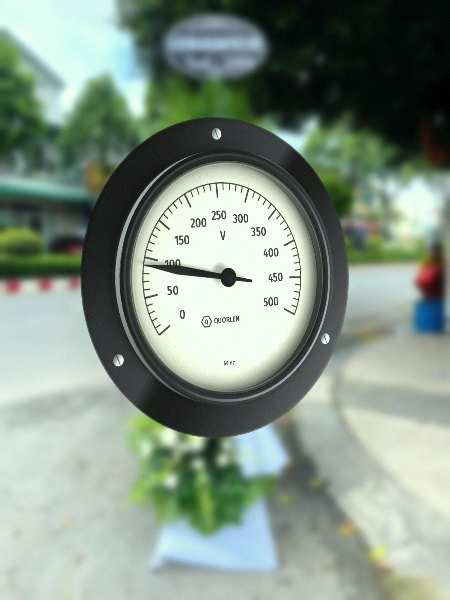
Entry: 90 V
